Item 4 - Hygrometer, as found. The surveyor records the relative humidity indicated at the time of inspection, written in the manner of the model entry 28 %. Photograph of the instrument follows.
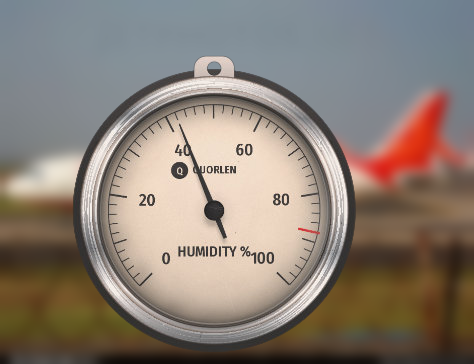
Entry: 42 %
